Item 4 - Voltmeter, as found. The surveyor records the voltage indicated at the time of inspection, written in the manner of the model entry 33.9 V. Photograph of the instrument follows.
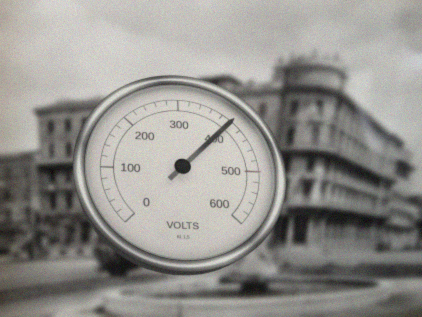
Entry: 400 V
